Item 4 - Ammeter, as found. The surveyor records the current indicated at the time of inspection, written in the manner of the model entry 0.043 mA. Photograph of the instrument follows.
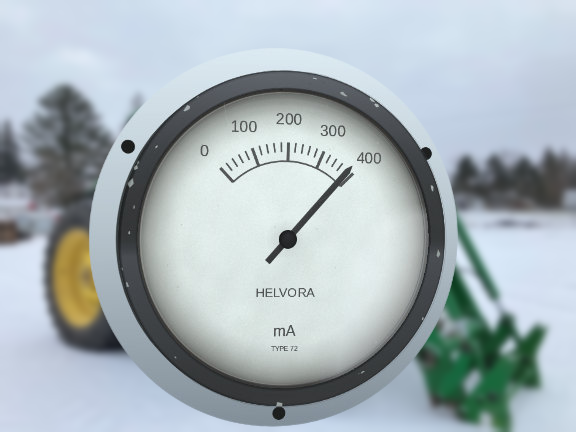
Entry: 380 mA
